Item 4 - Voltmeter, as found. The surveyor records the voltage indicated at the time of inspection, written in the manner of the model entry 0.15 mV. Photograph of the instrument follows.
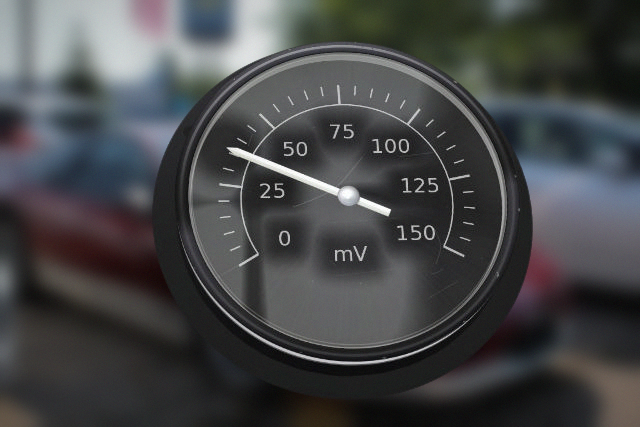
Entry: 35 mV
